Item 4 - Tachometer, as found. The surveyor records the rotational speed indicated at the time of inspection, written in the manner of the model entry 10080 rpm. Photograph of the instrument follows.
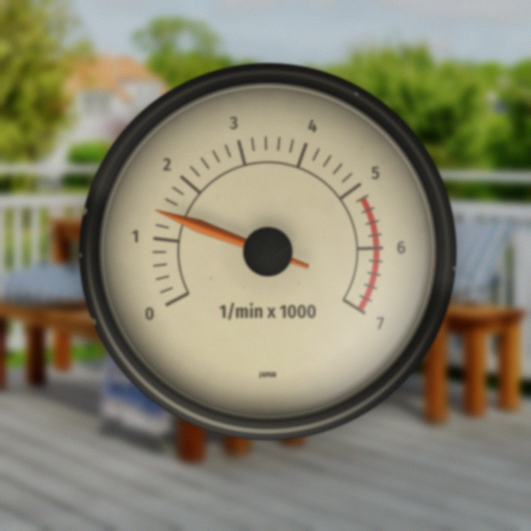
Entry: 1400 rpm
